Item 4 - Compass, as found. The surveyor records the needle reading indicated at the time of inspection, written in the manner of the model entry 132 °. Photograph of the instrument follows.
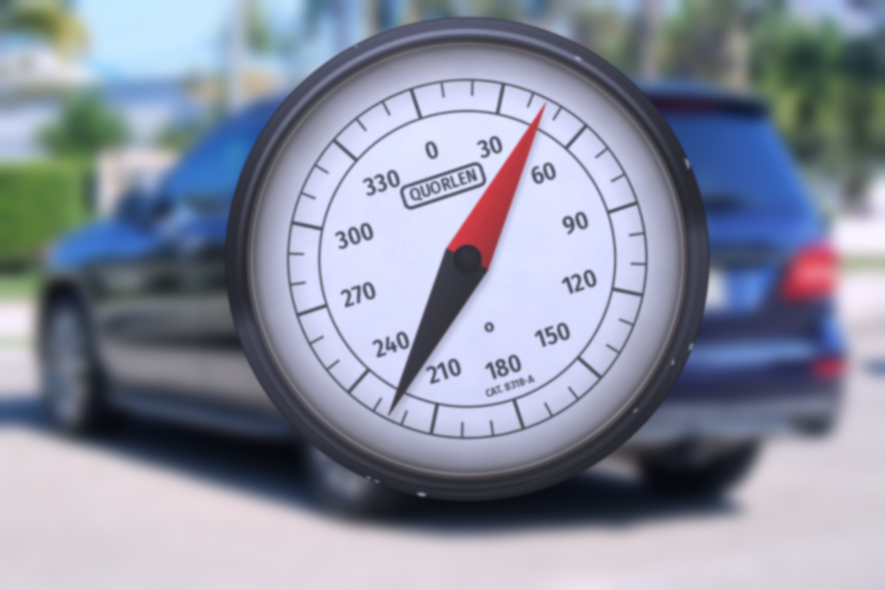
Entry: 45 °
